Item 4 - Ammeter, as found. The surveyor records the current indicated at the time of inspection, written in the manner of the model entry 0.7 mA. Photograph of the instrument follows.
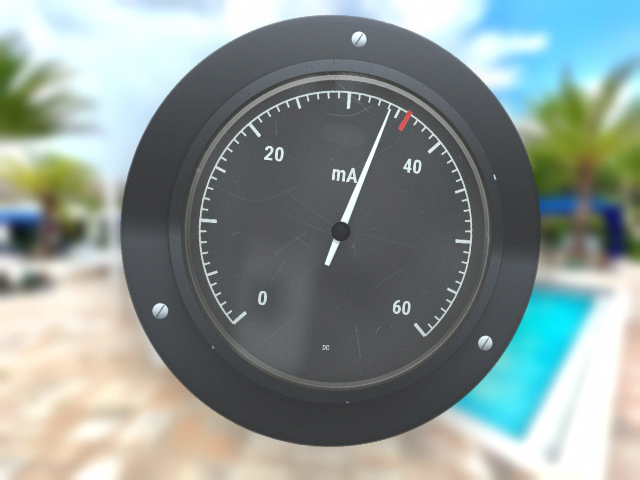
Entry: 34 mA
